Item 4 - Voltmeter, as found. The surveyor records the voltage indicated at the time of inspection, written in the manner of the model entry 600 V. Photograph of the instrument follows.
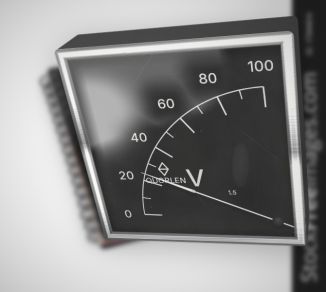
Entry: 25 V
